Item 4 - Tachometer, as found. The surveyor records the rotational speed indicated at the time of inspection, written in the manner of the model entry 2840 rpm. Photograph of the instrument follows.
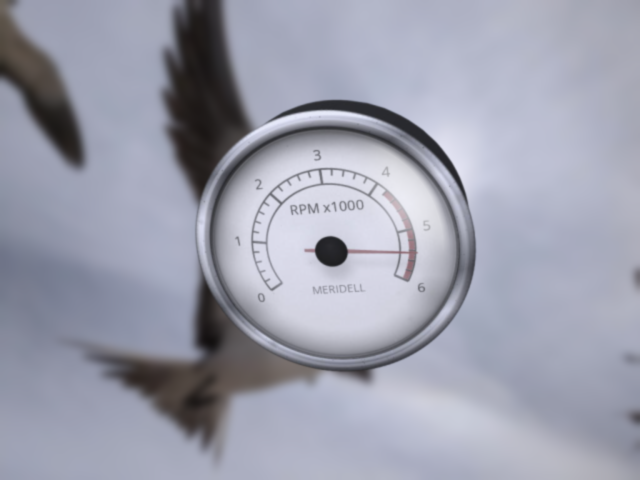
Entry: 5400 rpm
